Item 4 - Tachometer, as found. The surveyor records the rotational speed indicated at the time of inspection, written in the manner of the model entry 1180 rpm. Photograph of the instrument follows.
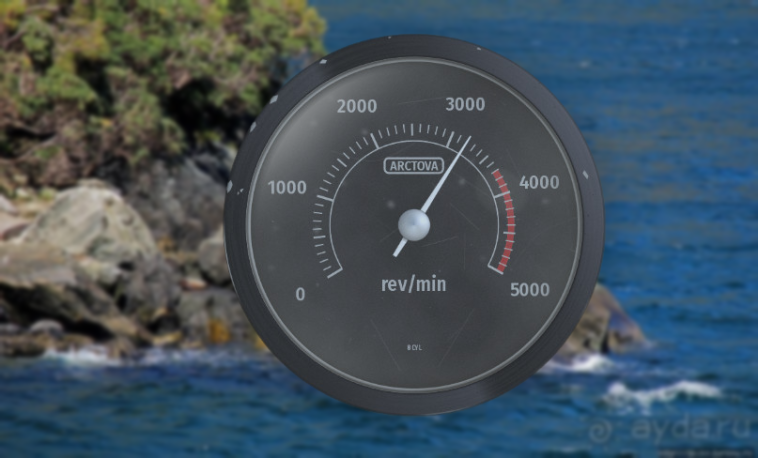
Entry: 3200 rpm
